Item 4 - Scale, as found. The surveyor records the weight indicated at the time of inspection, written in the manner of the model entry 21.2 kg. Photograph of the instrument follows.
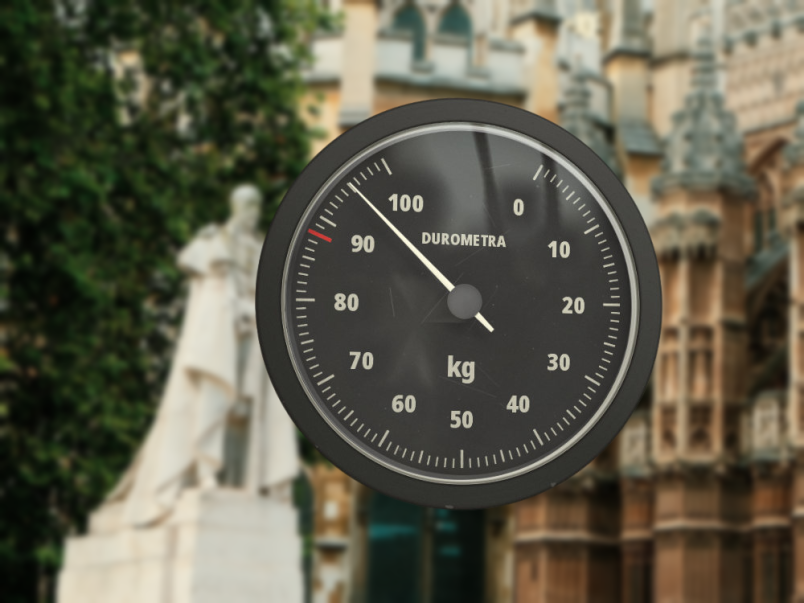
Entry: 95 kg
